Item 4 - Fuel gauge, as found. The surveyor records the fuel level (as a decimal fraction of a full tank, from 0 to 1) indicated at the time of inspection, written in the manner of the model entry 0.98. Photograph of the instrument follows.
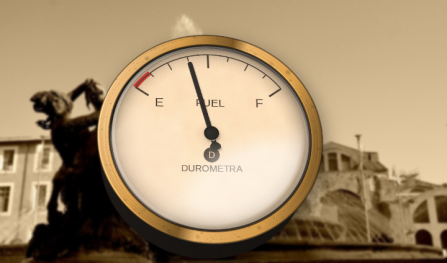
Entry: 0.375
